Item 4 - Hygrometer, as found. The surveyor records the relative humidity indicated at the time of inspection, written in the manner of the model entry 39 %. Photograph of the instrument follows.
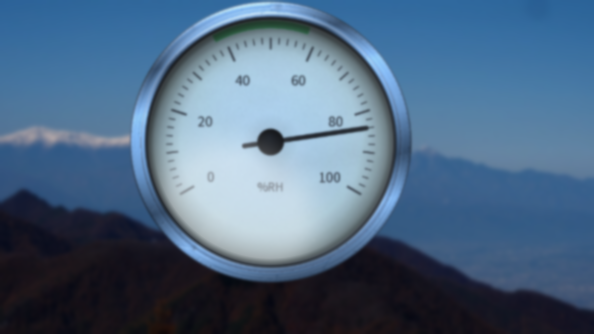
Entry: 84 %
